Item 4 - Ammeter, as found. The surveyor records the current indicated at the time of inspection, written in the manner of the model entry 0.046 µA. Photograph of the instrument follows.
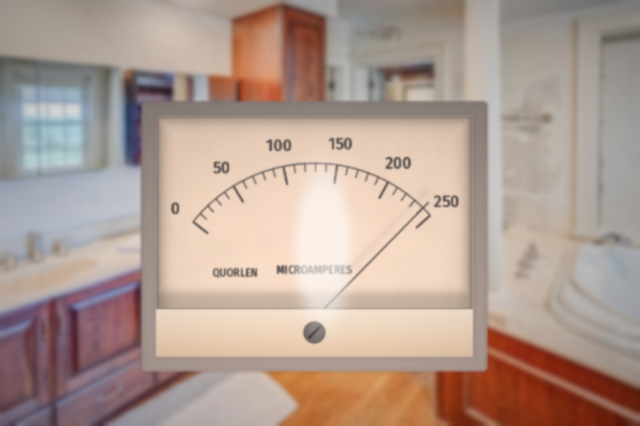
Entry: 240 µA
